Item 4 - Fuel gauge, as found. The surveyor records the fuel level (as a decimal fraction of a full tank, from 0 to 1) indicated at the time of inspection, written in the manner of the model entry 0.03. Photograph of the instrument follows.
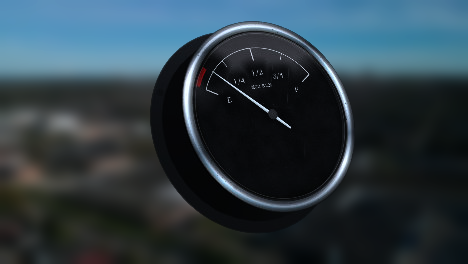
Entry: 0.125
